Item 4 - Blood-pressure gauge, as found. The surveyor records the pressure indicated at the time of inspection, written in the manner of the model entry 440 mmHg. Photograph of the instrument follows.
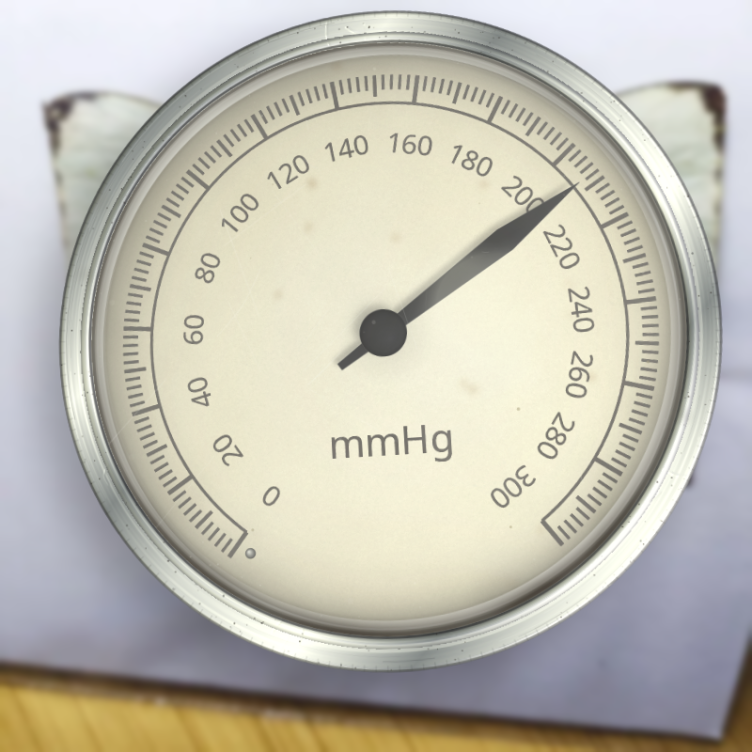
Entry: 208 mmHg
